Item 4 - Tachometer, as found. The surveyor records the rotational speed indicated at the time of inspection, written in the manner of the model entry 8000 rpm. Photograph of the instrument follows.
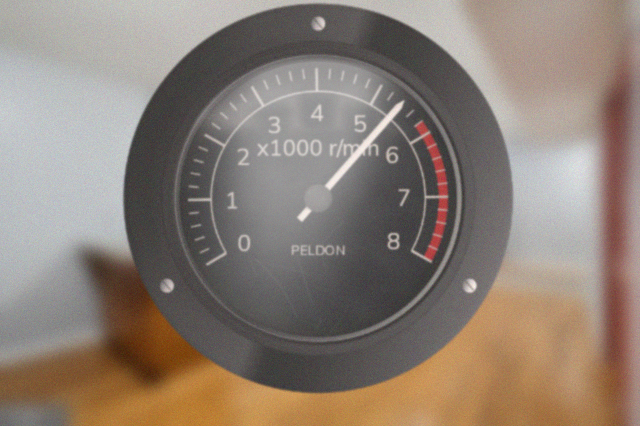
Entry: 5400 rpm
